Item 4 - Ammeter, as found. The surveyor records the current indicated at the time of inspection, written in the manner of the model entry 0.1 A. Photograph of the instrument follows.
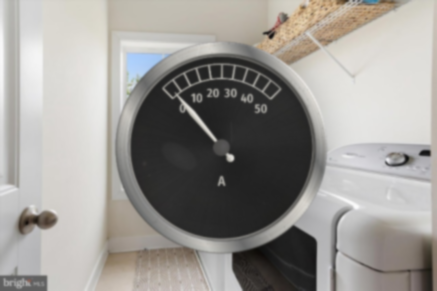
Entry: 2.5 A
